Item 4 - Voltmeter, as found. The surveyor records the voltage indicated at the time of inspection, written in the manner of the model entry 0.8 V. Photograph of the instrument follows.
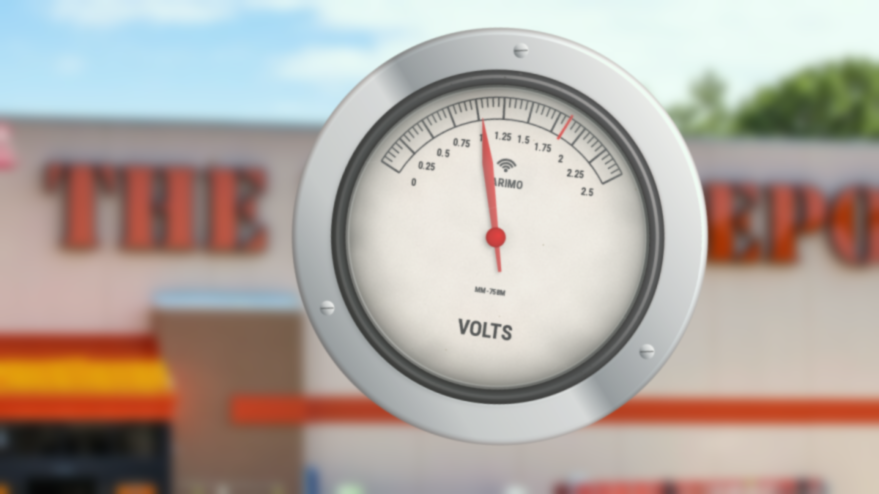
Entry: 1.05 V
